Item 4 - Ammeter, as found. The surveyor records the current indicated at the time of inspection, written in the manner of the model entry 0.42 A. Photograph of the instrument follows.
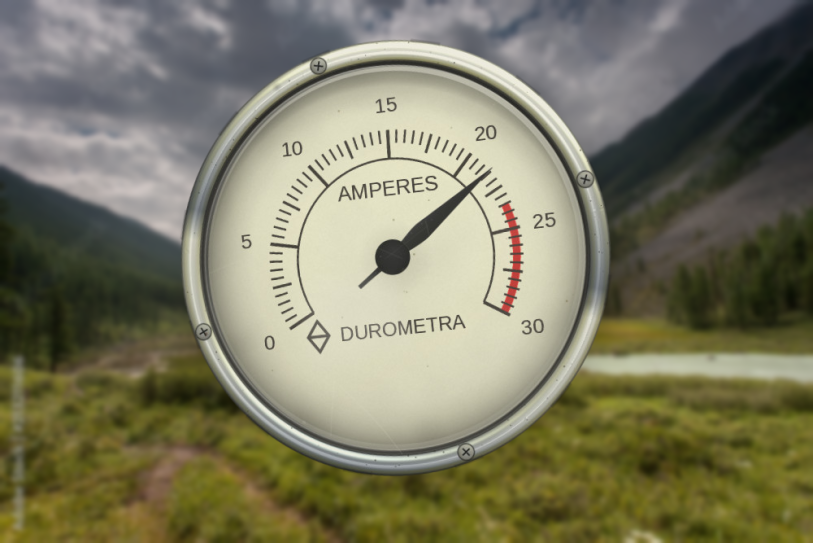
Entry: 21.5 A
